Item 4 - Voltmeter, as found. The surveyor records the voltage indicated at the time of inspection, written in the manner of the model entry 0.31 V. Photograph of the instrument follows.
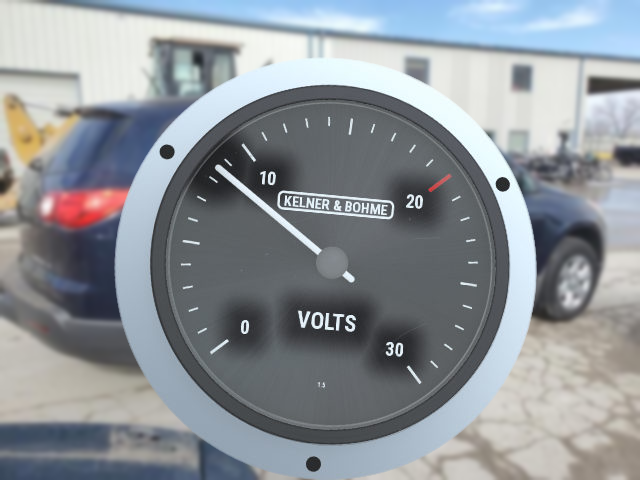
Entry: 8.5 V
